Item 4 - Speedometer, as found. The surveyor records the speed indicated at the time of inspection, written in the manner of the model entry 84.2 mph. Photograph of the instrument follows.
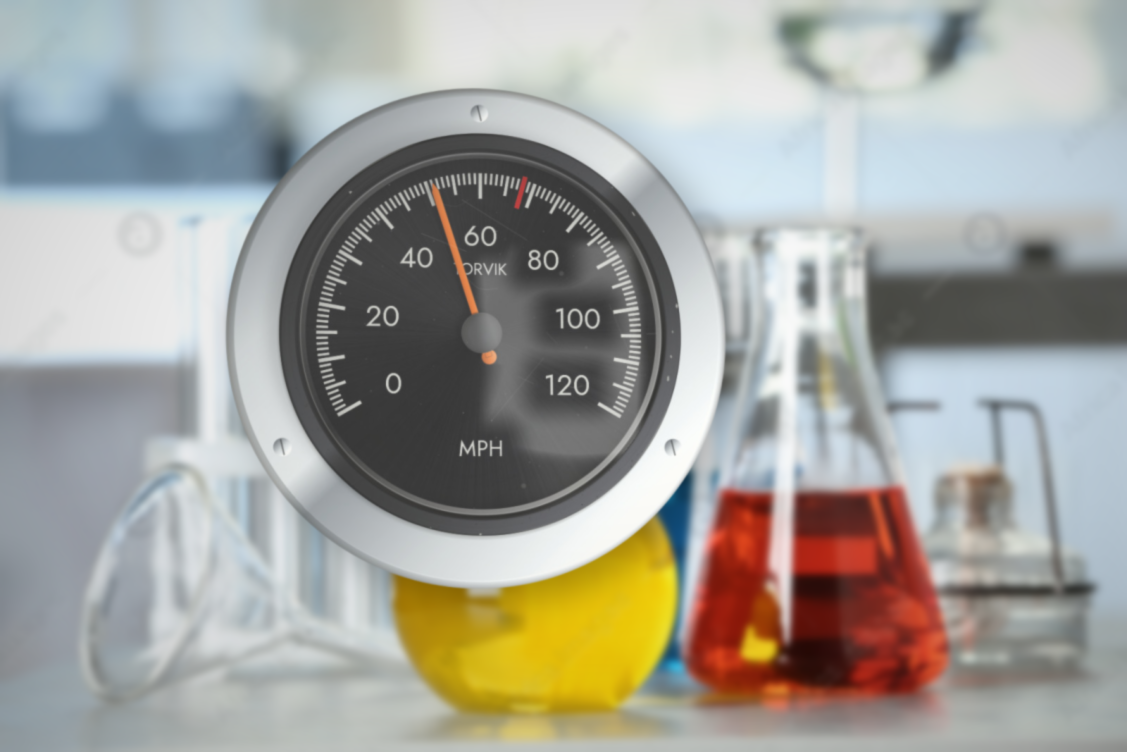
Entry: 51 mph
